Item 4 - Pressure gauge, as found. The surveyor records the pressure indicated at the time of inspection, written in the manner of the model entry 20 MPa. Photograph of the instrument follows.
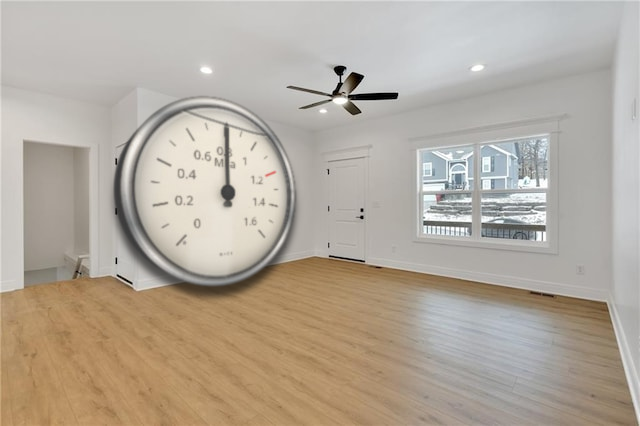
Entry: 0.8 MPa
